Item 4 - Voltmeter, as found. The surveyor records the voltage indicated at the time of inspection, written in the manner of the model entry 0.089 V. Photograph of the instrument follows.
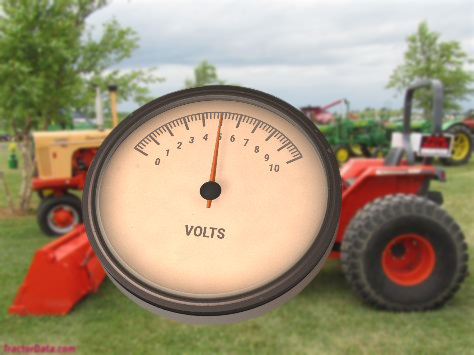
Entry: 5 V
